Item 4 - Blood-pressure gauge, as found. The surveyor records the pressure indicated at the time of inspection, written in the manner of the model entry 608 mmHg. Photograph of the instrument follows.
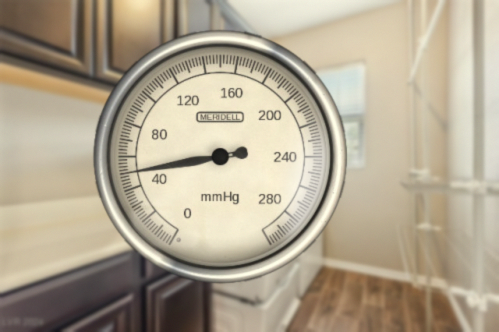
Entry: 50 mmHg
